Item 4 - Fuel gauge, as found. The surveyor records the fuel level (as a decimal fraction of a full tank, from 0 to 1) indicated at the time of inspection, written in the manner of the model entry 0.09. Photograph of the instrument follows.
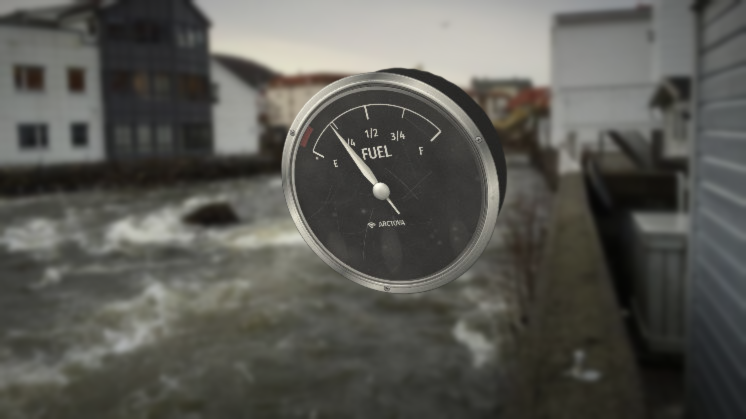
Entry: 0.25
